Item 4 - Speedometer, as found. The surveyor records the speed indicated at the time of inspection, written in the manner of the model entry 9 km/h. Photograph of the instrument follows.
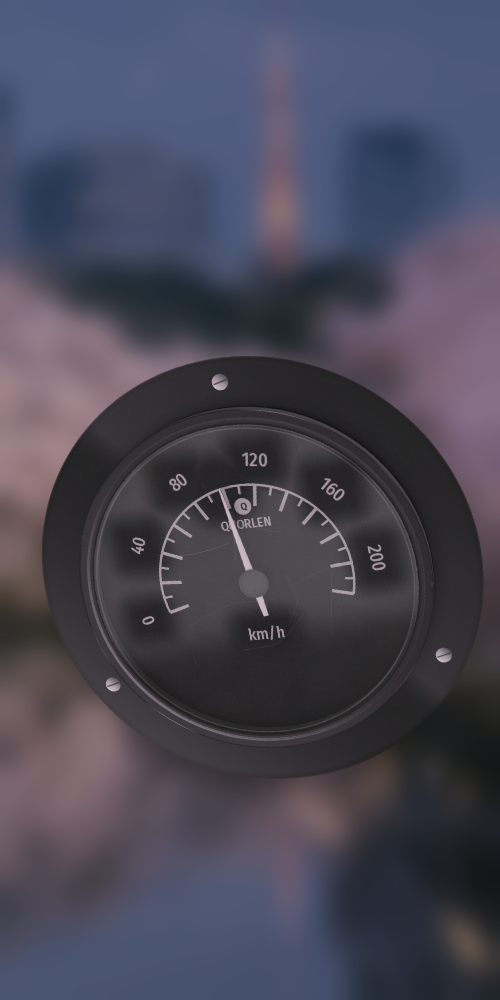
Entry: 100 km/h
